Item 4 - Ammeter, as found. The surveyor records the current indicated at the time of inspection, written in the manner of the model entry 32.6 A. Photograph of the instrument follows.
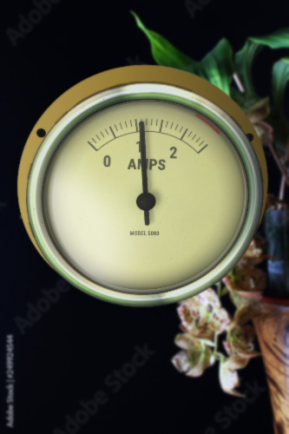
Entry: 1.1 A
